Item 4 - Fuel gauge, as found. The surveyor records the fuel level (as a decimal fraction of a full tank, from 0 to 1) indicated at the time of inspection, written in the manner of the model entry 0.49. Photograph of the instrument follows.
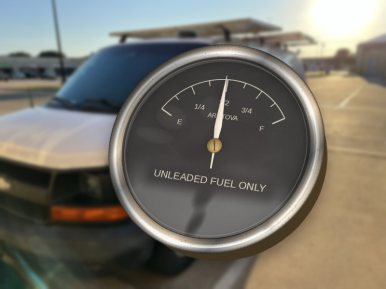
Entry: 0.5
